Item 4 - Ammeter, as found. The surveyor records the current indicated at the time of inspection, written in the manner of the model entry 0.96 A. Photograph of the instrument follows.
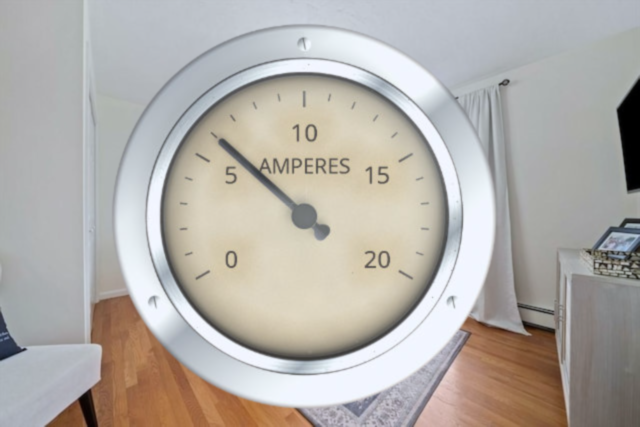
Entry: 6 A
